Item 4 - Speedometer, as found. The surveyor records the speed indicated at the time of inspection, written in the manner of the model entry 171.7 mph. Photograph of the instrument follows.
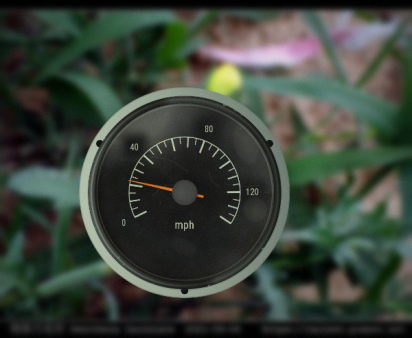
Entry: 22.5 mph
